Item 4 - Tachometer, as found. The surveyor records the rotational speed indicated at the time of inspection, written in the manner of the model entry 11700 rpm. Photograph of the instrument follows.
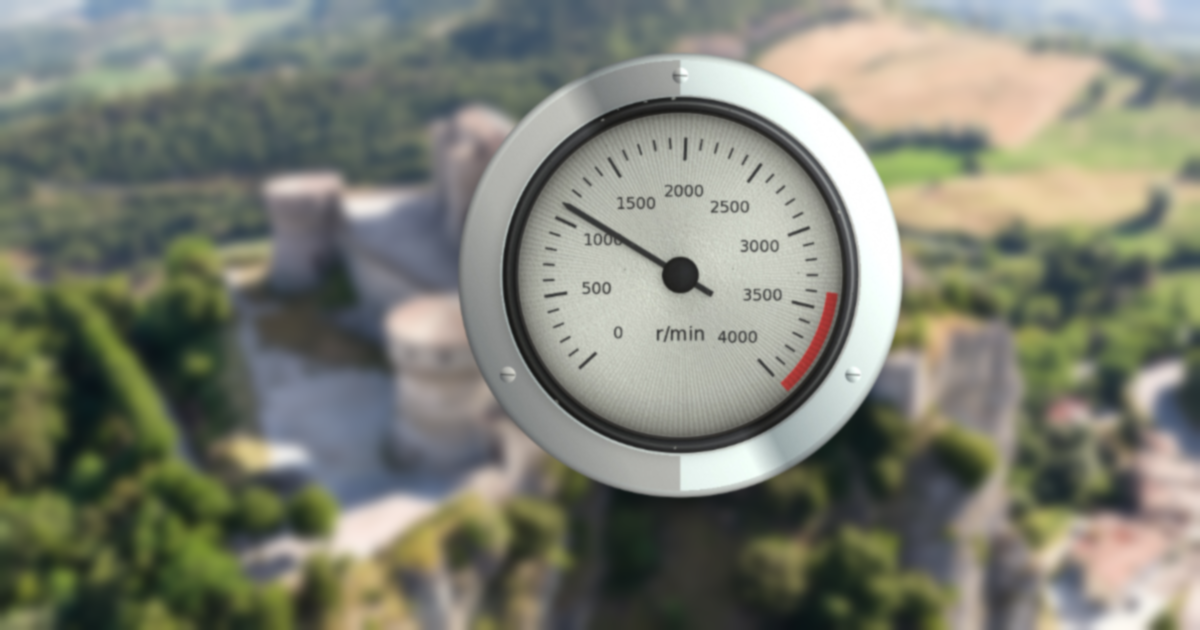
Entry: 1100 rpm
